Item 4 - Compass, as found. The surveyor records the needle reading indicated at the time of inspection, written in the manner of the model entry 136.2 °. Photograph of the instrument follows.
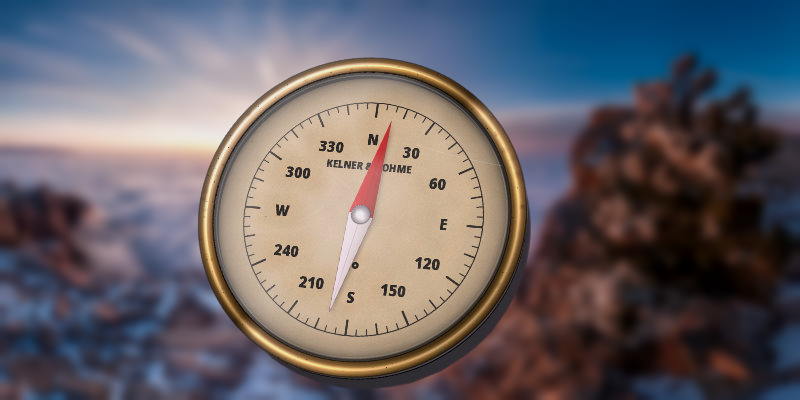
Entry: 10 °
